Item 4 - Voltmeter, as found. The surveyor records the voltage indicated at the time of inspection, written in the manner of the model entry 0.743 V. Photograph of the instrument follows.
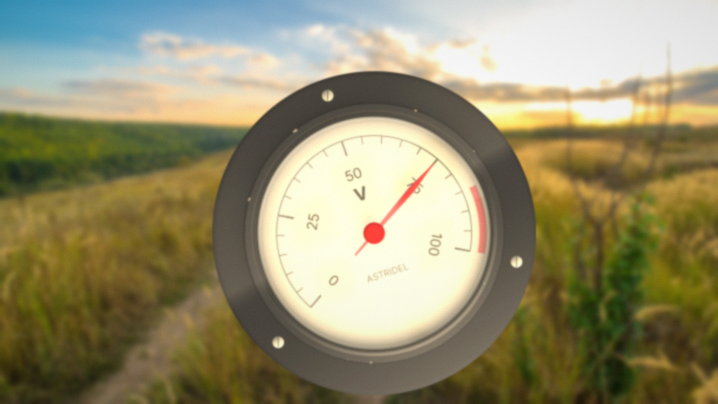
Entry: 75 V
